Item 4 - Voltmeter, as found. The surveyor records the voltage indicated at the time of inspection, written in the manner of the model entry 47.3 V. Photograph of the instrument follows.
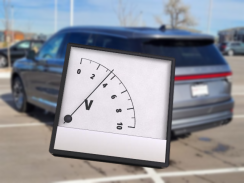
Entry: 3.5 V
